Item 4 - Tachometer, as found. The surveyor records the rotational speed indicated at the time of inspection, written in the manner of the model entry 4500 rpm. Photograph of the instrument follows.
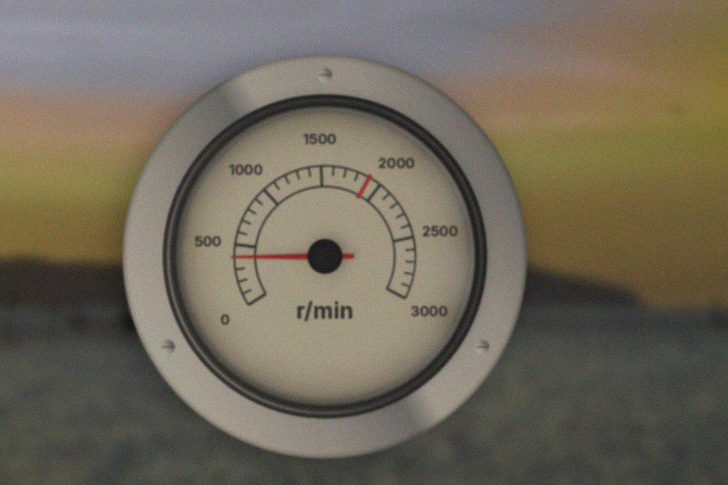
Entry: 400 rpm
